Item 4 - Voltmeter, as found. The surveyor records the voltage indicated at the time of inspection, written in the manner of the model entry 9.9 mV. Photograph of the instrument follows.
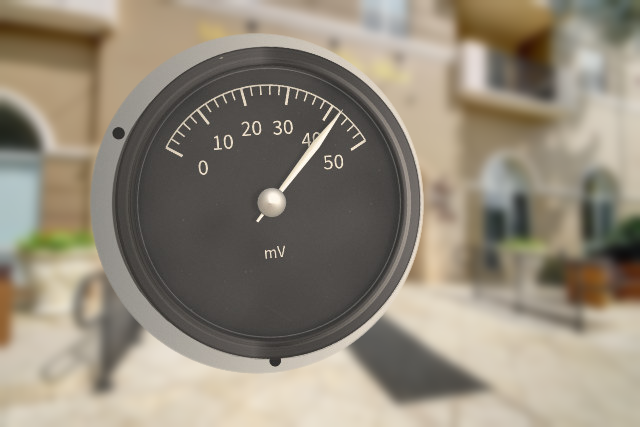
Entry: 42 mV
